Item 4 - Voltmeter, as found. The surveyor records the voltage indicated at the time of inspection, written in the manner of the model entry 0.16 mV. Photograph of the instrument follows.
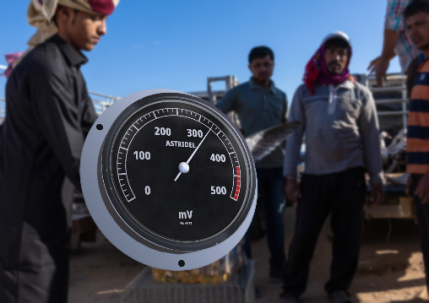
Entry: 330 mV
